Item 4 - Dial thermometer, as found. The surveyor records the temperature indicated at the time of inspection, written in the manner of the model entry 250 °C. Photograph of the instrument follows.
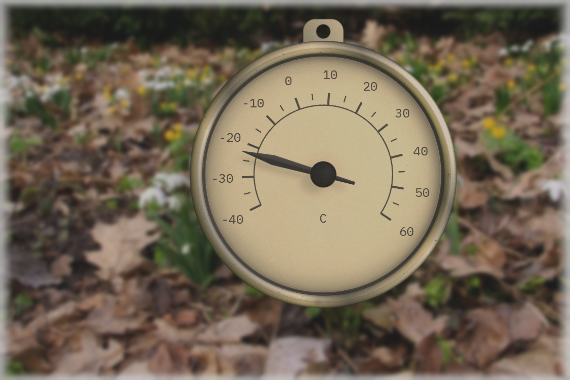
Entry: -22.5 °C
